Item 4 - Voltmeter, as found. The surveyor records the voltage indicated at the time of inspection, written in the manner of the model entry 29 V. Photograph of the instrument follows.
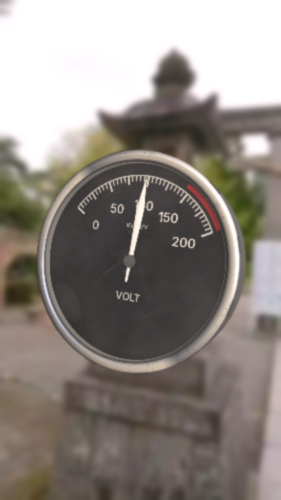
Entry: 100 V
